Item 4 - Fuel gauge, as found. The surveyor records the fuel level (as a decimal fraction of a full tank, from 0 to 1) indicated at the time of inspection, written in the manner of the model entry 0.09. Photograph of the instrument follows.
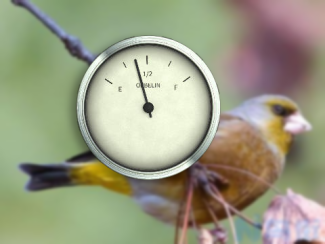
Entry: 0.375
